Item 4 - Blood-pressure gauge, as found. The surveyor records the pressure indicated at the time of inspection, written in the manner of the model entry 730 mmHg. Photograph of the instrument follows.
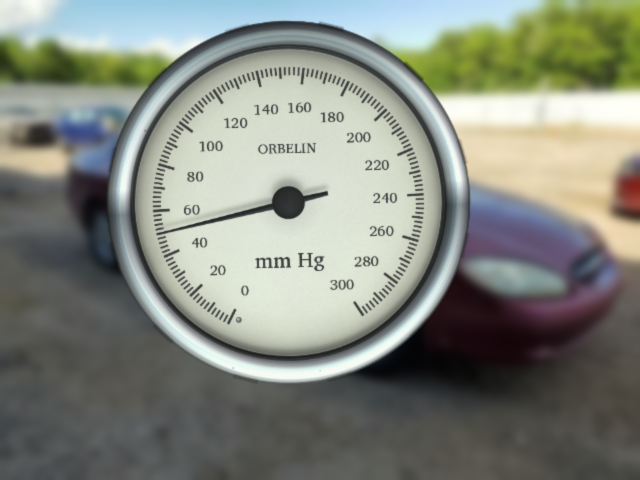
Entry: 50 mmHg
